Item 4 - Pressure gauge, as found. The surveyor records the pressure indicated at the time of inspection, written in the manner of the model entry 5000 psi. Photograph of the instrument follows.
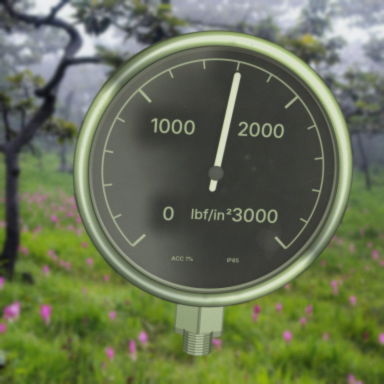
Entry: 1600 psi
